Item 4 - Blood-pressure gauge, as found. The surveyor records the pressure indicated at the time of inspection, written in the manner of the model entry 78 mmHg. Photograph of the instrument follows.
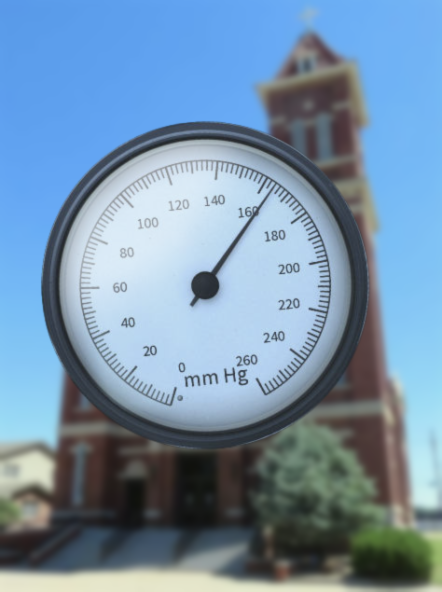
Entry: 164 mmHg
